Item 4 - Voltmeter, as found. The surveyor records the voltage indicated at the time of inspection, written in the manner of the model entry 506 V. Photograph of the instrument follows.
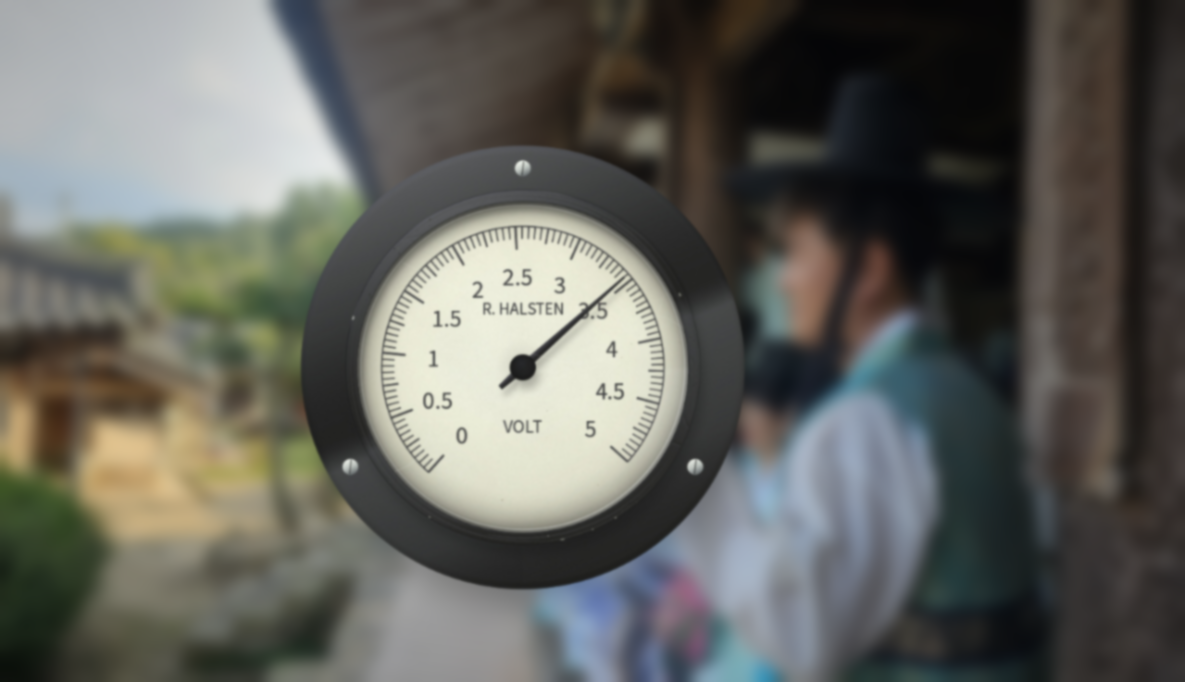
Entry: 3.45 V
